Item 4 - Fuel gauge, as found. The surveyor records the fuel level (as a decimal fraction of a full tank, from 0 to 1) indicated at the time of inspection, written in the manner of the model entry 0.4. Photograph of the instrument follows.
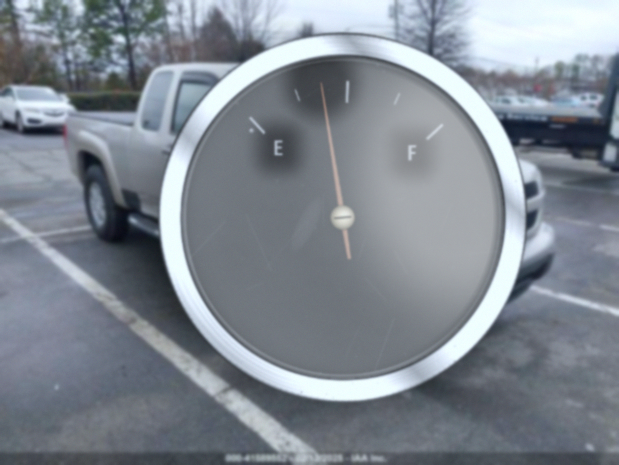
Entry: 0.375
